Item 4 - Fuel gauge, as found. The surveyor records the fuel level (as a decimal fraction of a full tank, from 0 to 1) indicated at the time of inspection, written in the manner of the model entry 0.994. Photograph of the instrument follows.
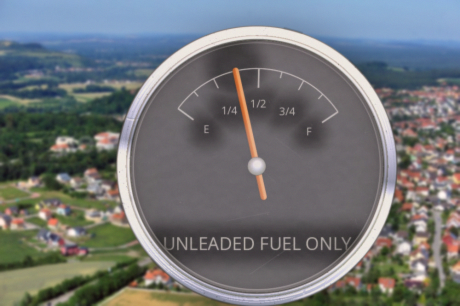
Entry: 0.375
